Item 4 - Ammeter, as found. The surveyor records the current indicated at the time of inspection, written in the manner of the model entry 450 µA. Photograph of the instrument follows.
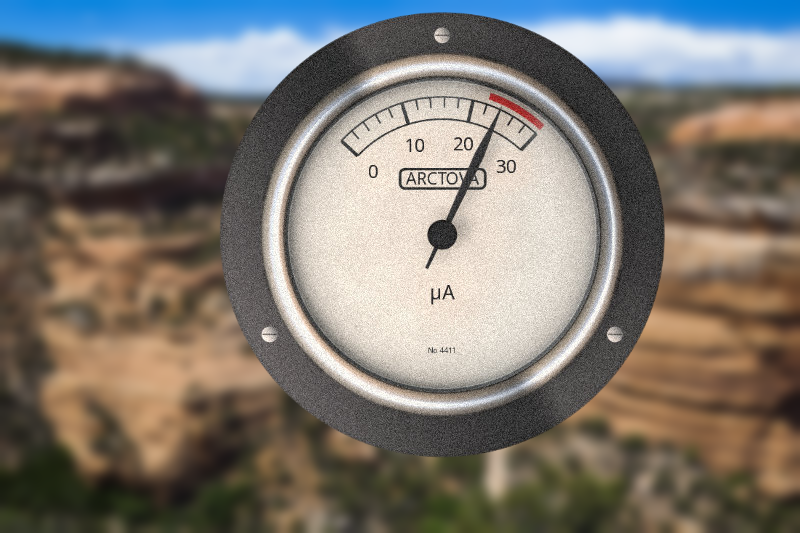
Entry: 24 µA
